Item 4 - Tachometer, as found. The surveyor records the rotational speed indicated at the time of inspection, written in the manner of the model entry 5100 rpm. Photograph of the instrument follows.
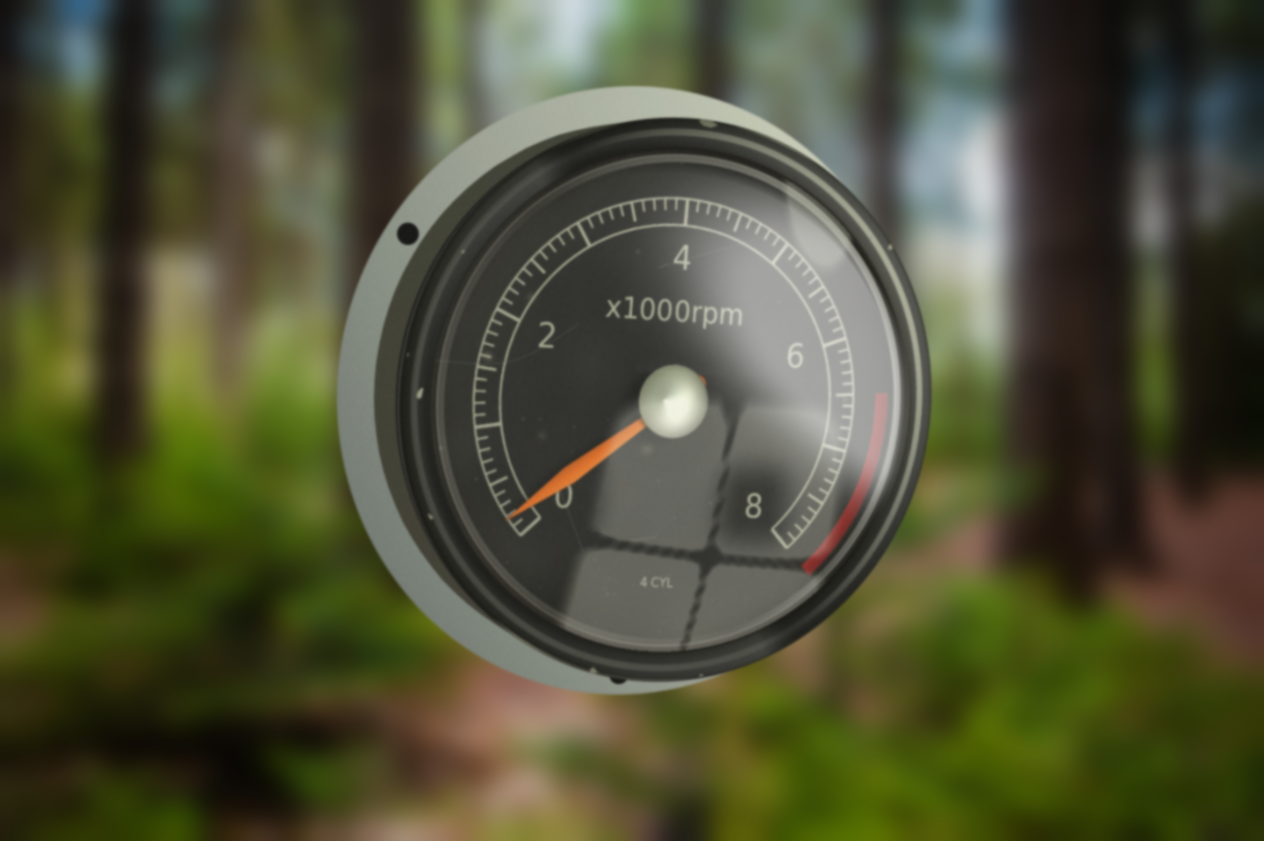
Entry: 200 rpm
